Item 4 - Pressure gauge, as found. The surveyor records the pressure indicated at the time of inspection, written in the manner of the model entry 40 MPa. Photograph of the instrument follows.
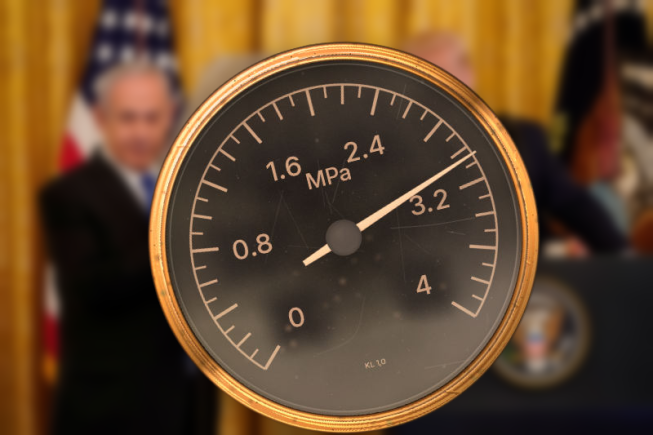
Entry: 3.05 MPa
